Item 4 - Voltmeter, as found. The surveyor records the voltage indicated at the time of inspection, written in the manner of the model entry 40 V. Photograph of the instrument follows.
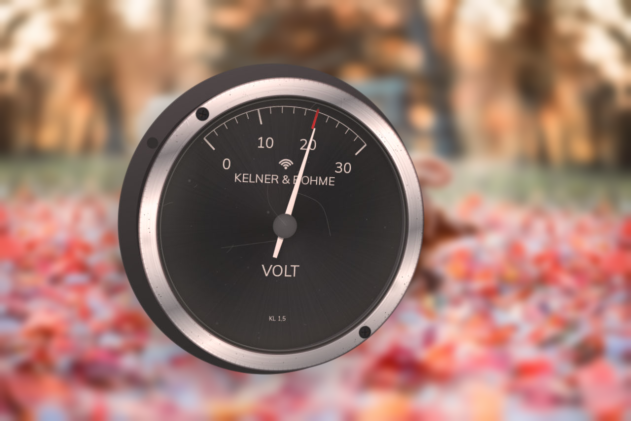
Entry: 20 V
